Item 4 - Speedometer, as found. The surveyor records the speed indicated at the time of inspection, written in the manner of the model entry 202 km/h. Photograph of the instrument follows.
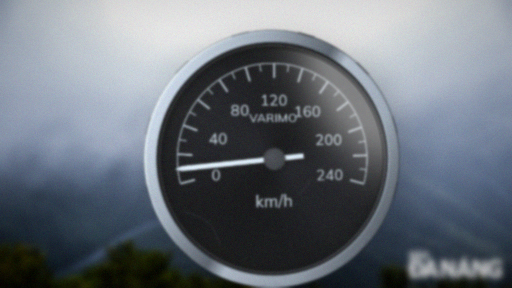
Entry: 10 km/h
